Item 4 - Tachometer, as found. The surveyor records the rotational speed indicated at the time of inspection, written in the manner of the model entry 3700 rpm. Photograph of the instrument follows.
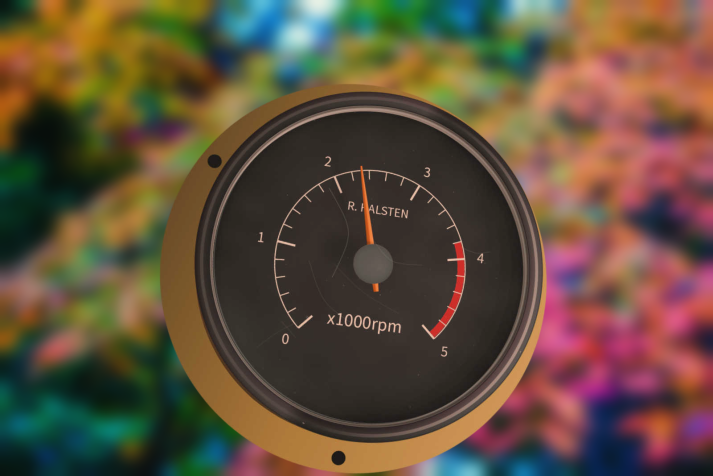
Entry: 2300 rpm
